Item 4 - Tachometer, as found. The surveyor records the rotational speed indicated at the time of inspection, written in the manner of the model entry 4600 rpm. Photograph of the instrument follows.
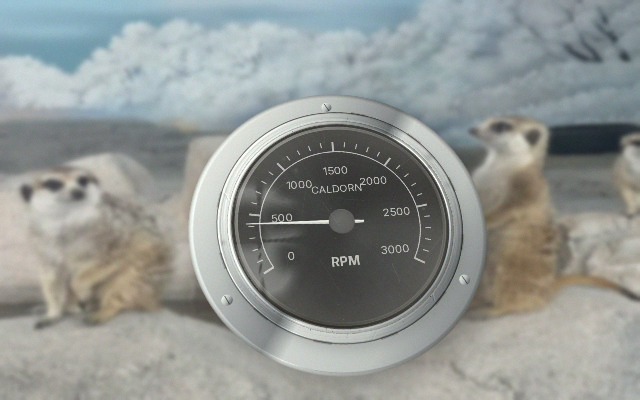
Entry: 400 rpm
